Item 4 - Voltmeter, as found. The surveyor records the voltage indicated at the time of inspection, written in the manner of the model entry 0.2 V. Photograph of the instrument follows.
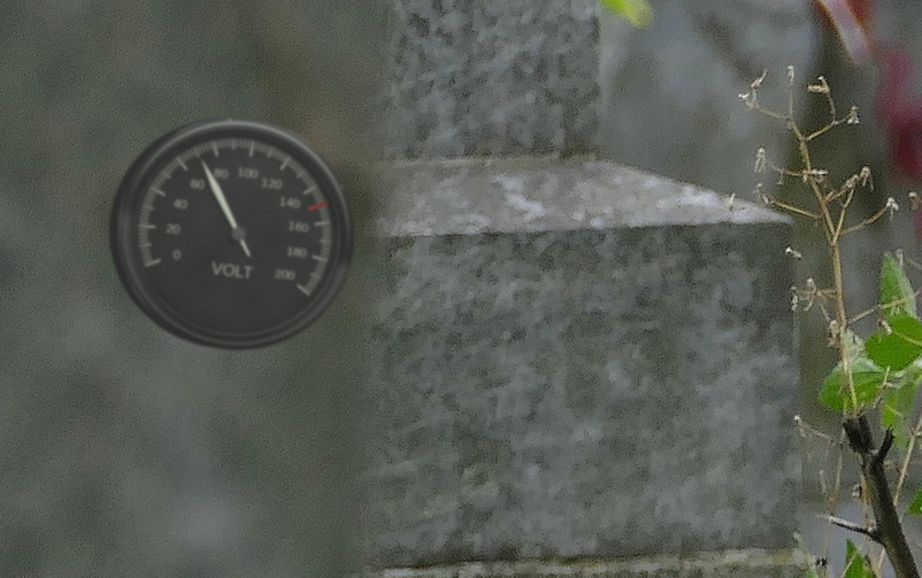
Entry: 70 V
